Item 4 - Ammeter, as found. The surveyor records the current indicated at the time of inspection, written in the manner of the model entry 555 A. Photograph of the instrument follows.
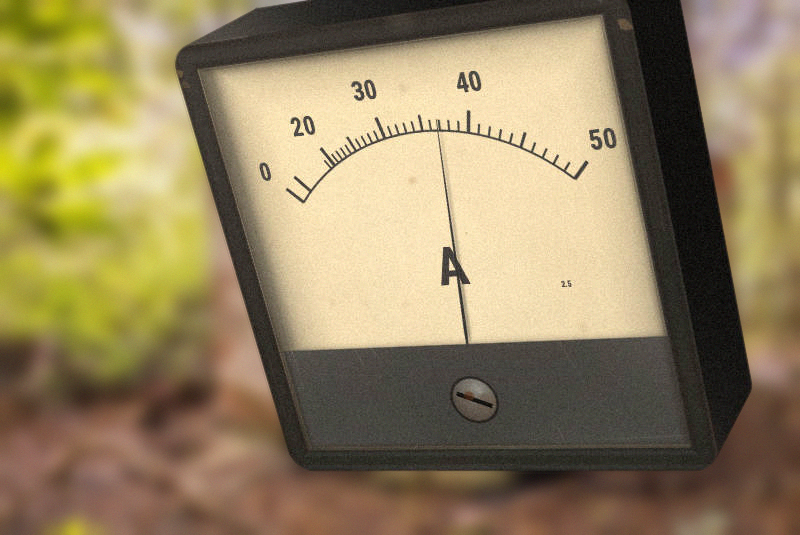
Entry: 37 A
